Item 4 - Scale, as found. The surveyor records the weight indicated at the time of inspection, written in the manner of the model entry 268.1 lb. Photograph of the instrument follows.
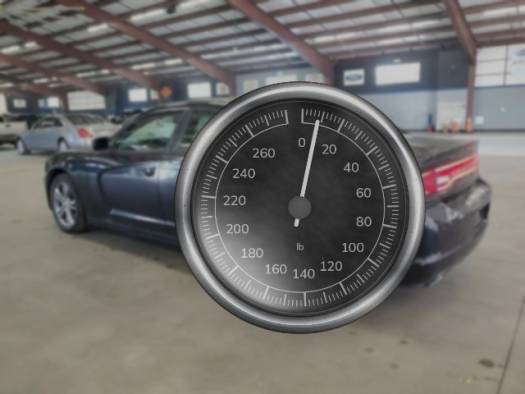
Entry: 8 lb
